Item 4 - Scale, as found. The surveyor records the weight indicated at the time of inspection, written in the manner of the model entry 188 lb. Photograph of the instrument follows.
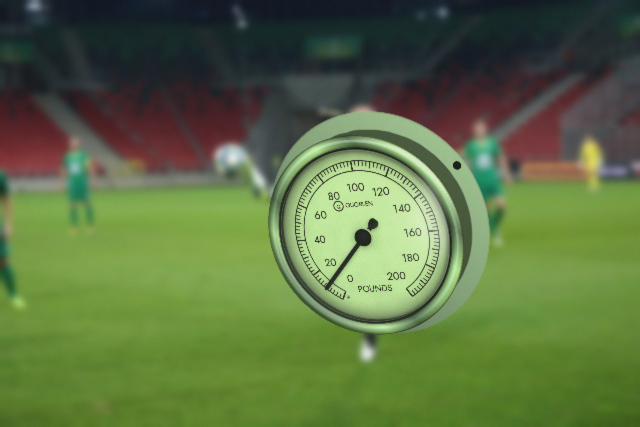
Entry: 10 lb
